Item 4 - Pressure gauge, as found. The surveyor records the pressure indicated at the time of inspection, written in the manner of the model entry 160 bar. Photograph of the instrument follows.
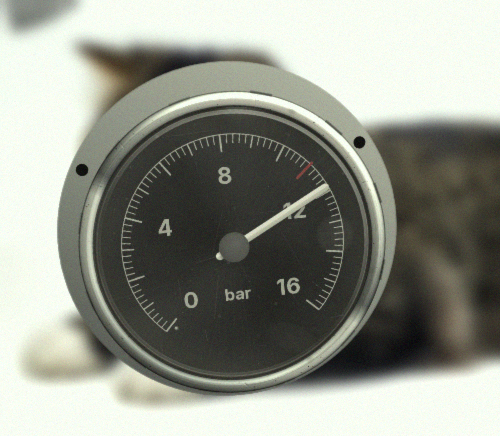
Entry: 11.8 bar
